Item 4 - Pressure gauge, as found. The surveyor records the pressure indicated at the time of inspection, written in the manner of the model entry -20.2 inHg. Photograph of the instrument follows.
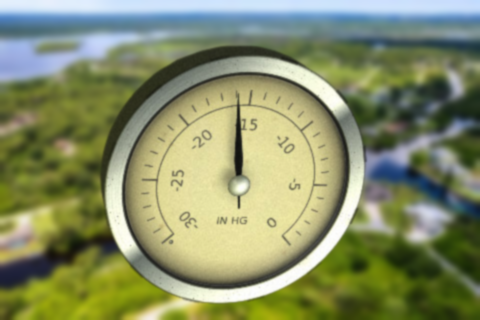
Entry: -16 inHg
